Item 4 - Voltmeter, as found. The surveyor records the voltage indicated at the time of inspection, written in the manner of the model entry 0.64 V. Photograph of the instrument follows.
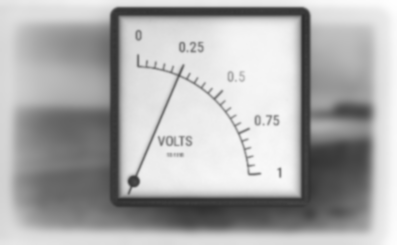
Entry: 0.25 V
